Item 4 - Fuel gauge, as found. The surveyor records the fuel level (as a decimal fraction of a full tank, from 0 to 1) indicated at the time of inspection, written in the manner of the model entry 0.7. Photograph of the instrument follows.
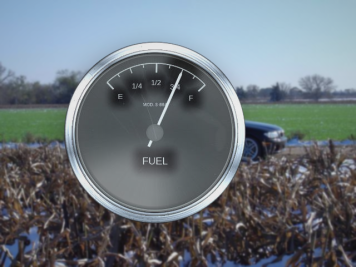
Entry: 0.75
